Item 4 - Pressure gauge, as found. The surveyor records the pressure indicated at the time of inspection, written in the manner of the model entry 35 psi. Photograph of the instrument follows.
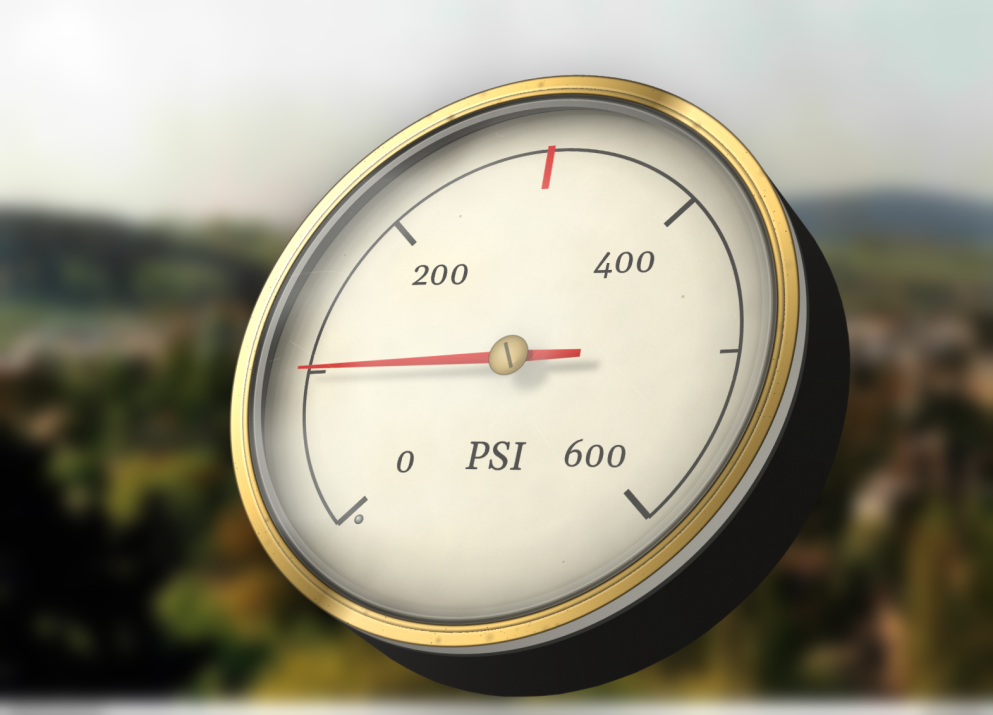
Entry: 100 psi
